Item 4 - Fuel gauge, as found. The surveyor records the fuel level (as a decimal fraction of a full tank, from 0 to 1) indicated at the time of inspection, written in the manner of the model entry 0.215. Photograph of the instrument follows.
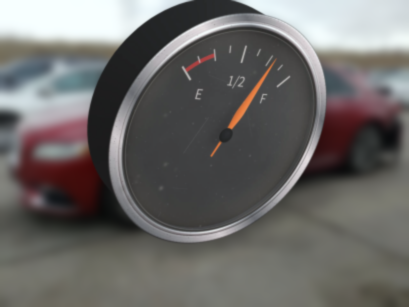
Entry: 0.75
